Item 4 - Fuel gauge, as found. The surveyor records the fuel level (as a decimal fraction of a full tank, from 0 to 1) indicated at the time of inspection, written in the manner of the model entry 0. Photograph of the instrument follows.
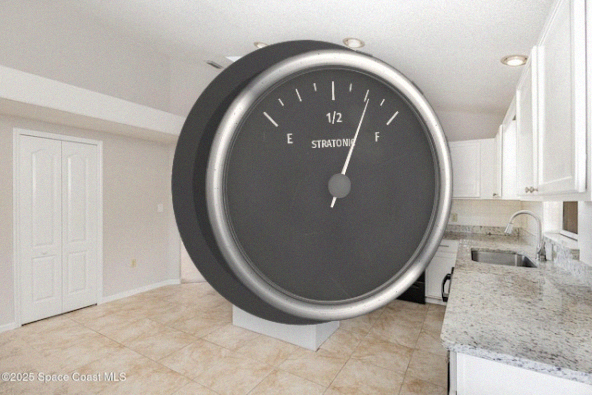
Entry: 0.75
